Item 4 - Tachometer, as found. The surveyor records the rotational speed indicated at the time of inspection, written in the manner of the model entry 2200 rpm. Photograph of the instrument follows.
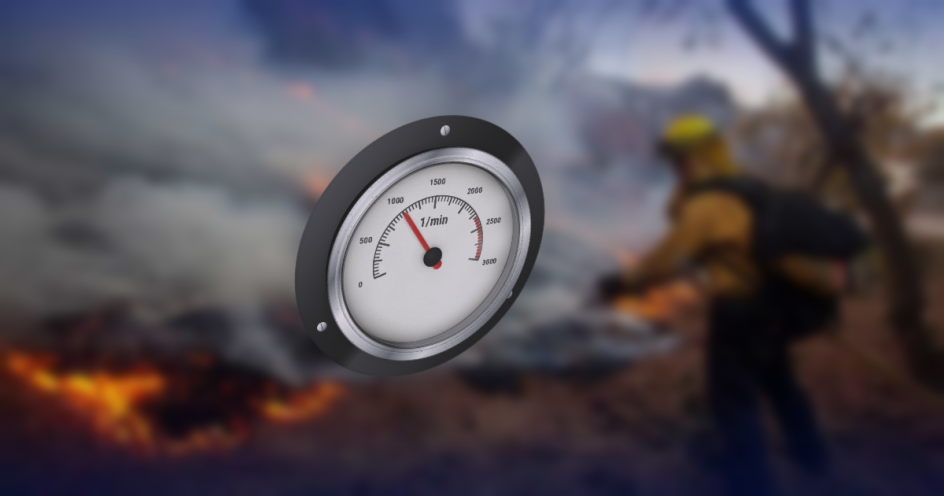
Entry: 1000 rpm
